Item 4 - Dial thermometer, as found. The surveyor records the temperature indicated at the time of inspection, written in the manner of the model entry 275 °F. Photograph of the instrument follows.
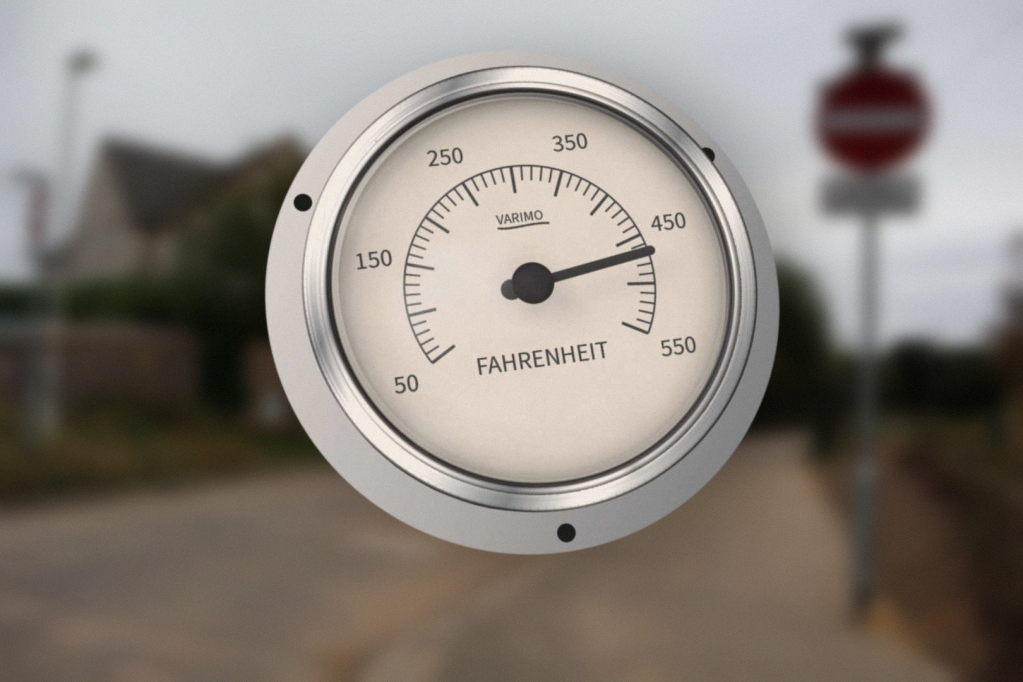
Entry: 470 °F
